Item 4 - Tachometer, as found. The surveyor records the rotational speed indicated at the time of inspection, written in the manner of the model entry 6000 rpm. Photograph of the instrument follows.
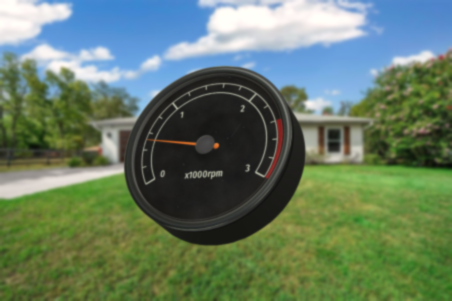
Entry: 500 rpm
